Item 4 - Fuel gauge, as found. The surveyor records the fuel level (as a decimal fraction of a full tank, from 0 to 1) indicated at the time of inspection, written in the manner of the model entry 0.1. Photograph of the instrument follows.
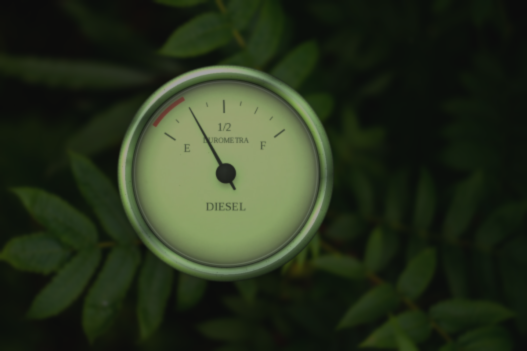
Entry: 0.25
